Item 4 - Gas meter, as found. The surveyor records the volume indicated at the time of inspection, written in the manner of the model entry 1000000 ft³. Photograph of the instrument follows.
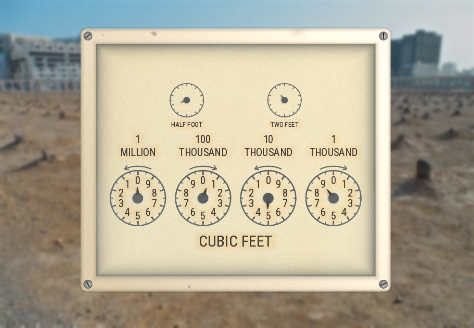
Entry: 4900 ft³
